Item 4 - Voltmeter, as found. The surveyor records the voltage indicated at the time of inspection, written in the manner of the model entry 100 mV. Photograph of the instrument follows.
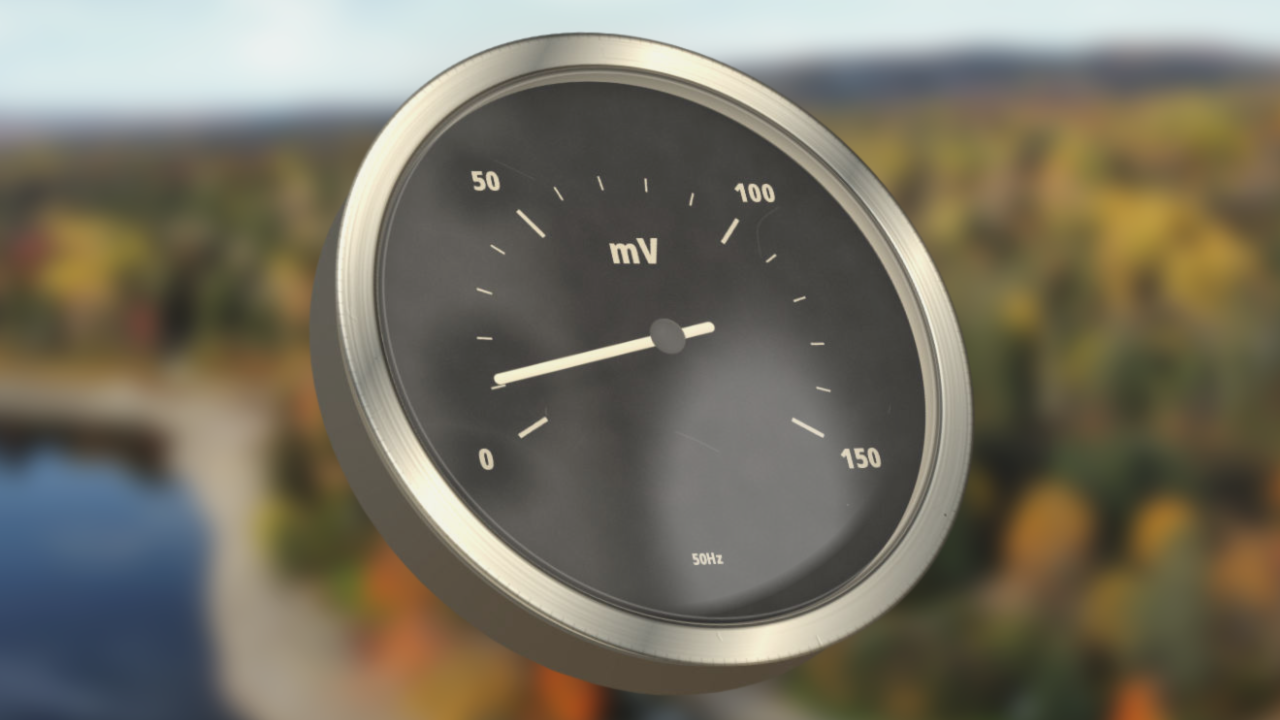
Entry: 10 mV
